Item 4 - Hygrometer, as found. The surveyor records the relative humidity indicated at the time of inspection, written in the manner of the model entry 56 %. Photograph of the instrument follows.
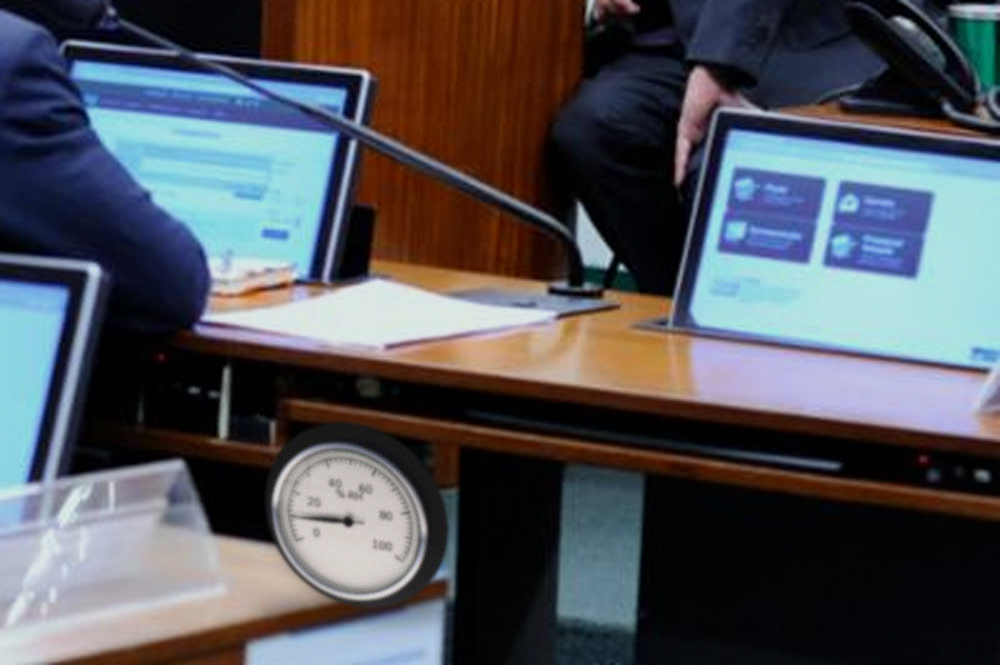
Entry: 10 %
